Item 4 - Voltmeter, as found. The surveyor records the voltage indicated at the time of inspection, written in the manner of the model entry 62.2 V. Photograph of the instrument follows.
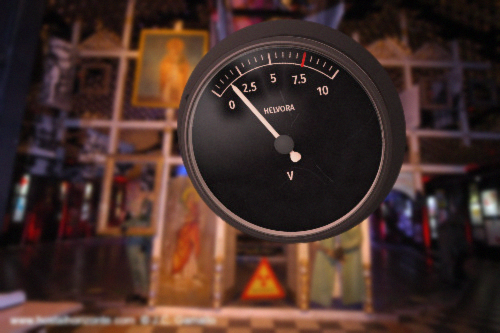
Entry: 1.5 V
